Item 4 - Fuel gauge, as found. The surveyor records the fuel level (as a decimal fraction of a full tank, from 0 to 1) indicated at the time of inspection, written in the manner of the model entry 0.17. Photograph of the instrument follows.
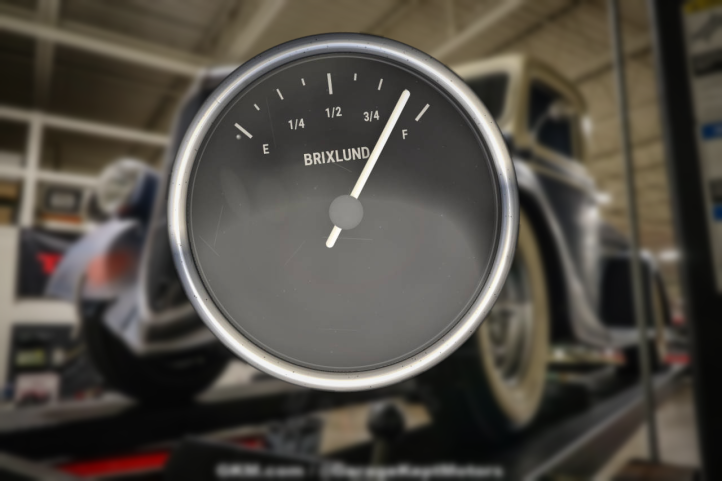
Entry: 0.875
